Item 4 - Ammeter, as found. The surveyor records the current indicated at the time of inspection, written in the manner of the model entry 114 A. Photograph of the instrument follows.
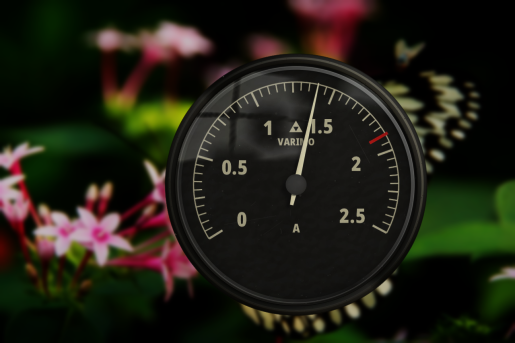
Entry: 1.4 A
